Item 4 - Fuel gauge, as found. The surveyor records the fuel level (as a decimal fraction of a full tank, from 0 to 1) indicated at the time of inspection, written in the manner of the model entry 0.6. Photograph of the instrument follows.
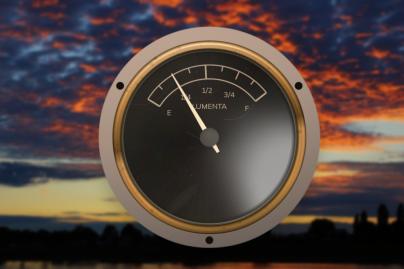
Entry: 0.25
